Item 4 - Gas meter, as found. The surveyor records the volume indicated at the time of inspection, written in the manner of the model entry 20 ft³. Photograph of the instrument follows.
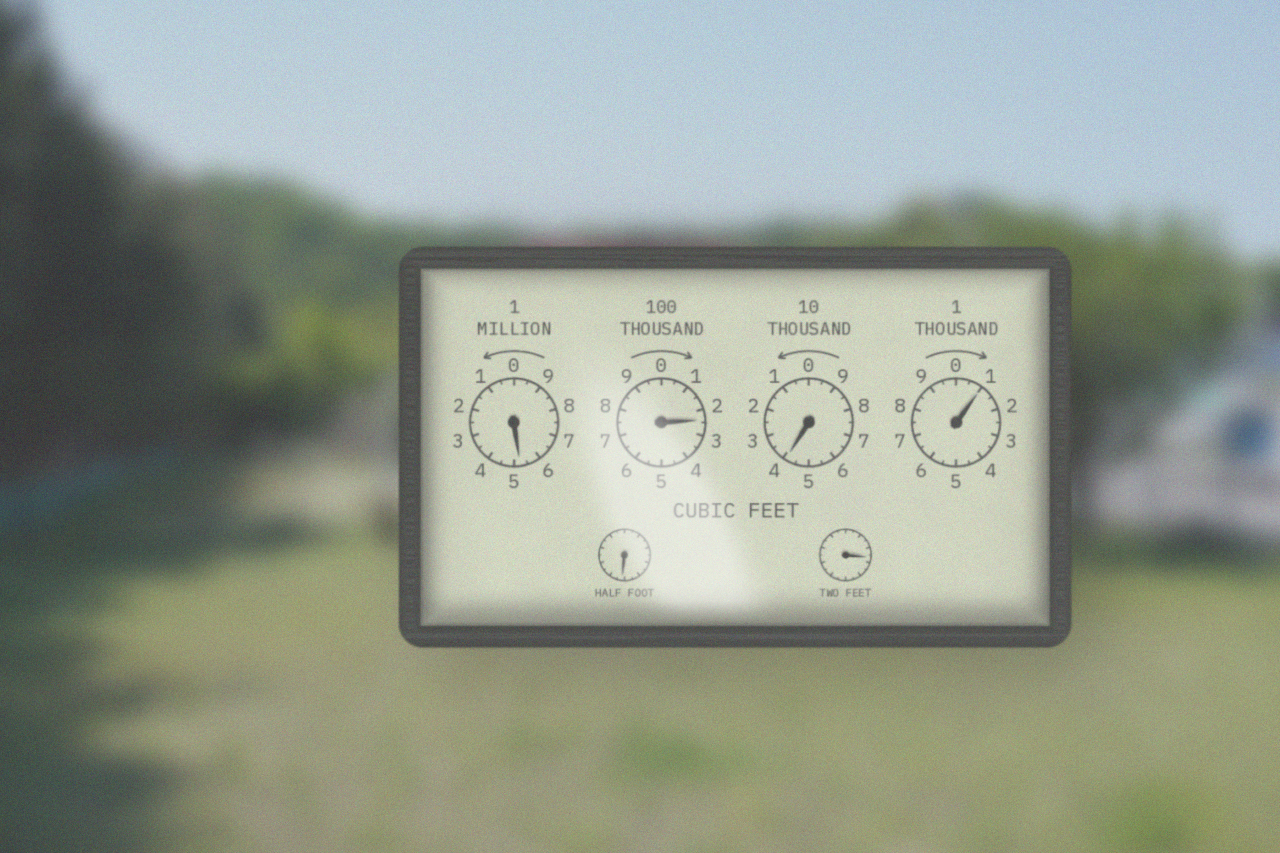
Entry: 524100 ft³
